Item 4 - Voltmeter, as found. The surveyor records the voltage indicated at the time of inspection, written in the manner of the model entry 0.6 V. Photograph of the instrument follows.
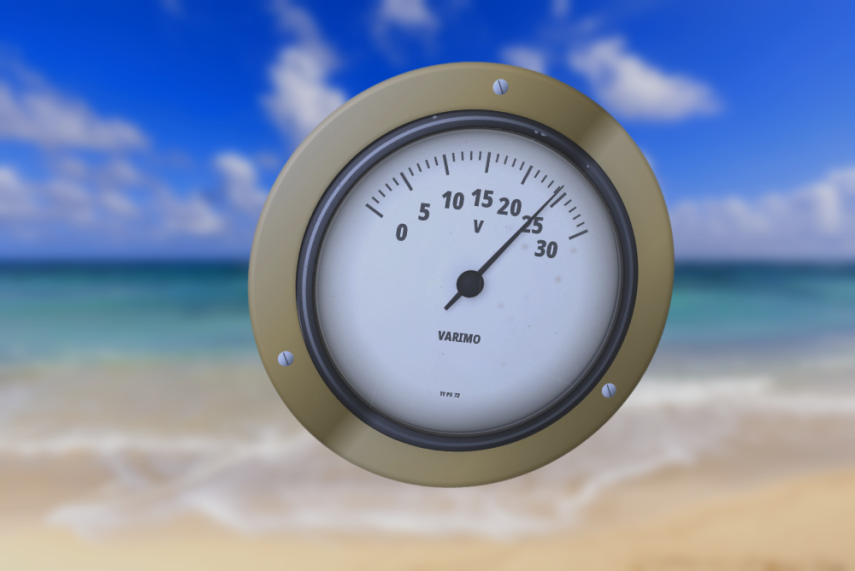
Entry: 24 V
